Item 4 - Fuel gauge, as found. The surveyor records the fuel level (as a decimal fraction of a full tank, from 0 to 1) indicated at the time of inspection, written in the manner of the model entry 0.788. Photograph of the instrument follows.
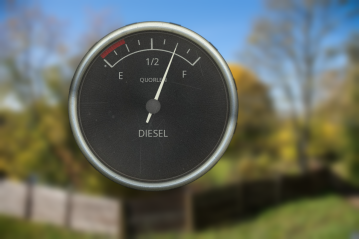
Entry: 0.75
